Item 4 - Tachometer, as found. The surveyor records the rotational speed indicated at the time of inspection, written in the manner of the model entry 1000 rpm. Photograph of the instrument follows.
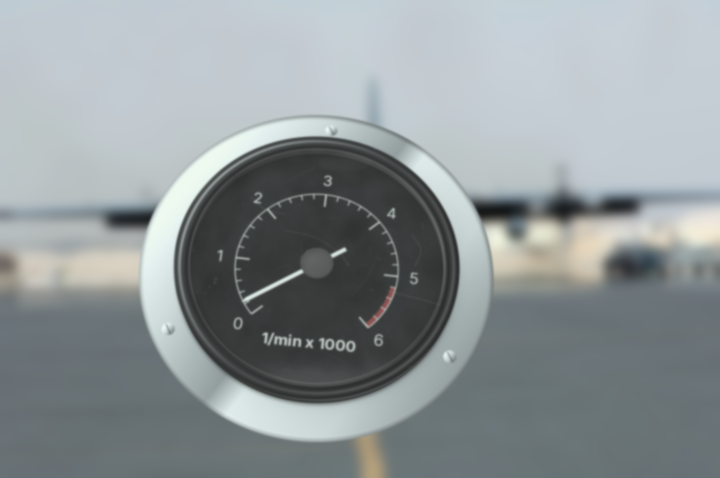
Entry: 200 rpm
